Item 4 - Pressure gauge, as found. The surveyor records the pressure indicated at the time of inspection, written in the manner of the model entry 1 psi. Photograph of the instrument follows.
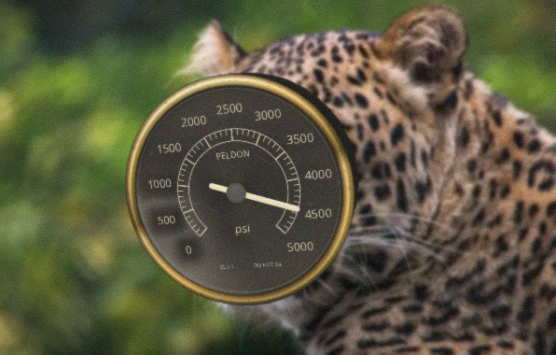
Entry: 4500 psi
